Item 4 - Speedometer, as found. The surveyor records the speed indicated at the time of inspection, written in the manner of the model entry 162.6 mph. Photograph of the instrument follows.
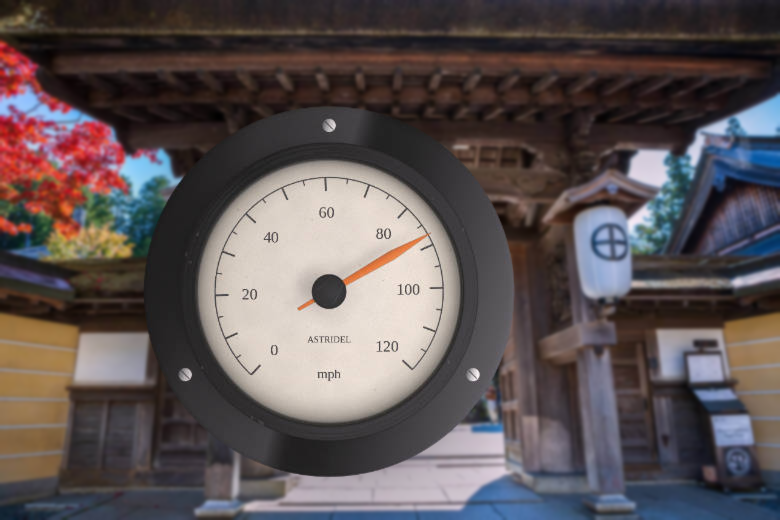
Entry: 87.5 mph
